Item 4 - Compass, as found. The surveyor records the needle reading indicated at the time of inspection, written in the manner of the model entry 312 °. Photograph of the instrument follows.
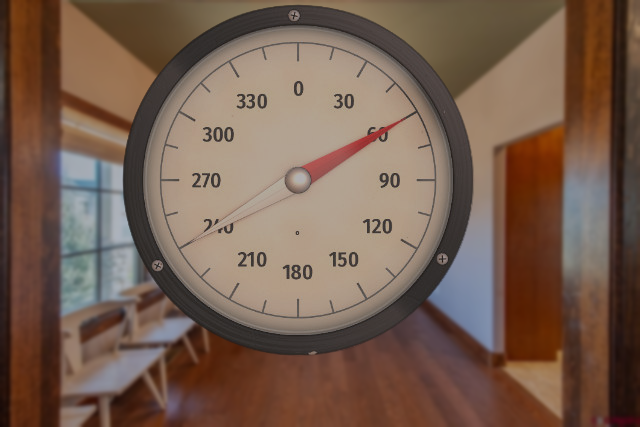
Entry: 60 °
